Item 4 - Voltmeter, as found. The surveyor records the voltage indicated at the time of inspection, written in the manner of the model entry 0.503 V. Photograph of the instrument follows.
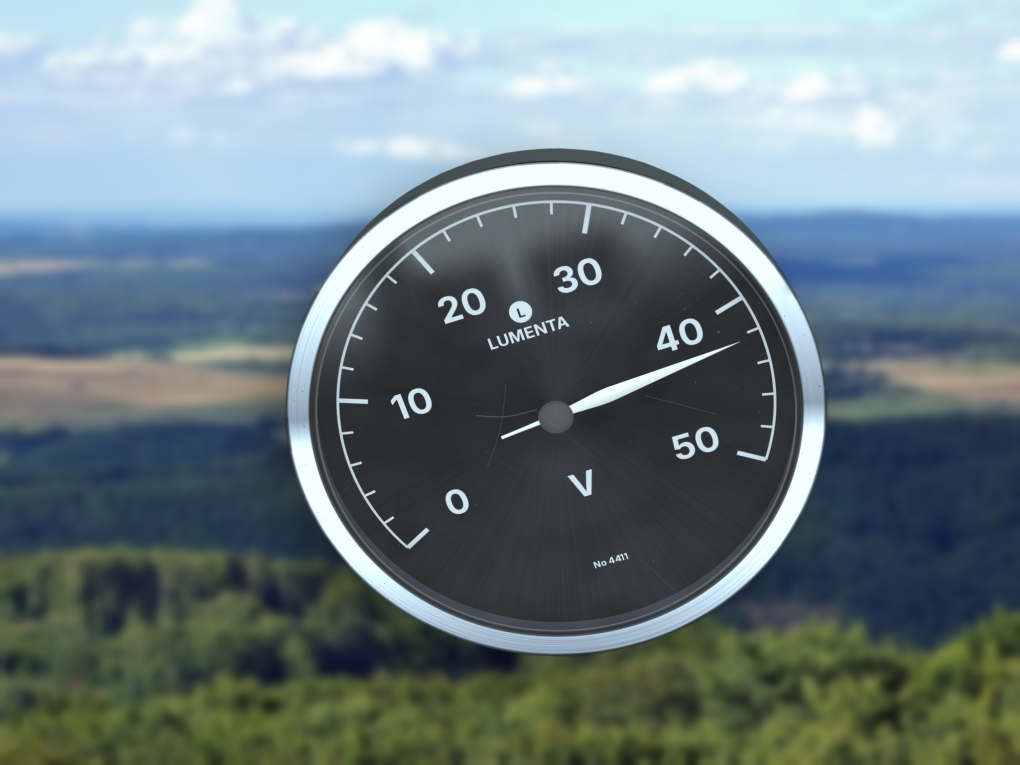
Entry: 42 V
